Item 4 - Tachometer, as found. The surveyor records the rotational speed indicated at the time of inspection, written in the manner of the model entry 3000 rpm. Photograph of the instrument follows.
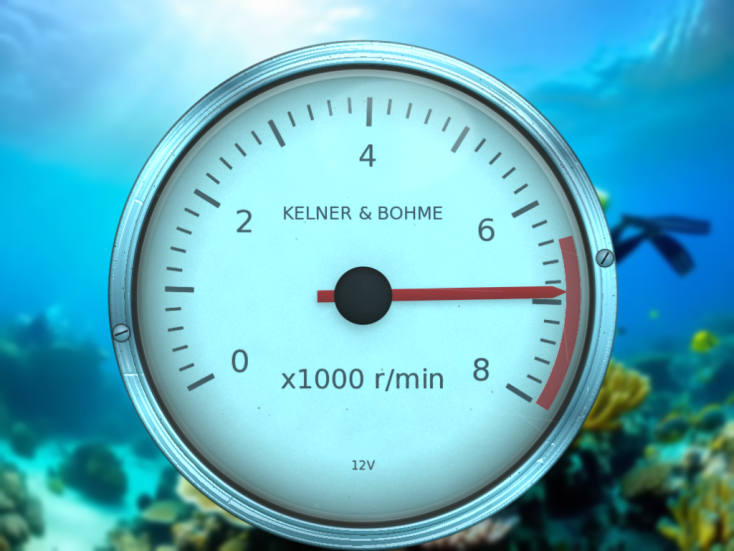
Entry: 6900 rpm
